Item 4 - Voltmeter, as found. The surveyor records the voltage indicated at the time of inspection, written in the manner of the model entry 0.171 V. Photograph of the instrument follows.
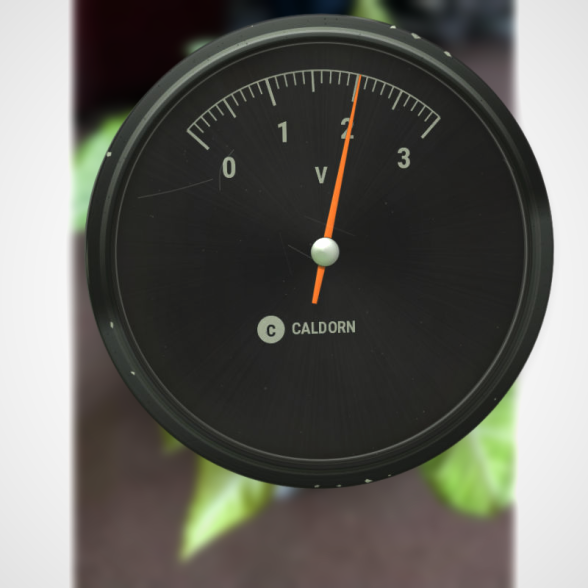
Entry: 2 V
